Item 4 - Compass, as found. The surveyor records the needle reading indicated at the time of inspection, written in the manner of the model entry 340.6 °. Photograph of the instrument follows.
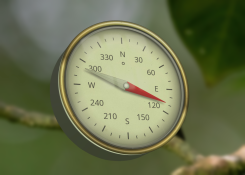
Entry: 110 °
